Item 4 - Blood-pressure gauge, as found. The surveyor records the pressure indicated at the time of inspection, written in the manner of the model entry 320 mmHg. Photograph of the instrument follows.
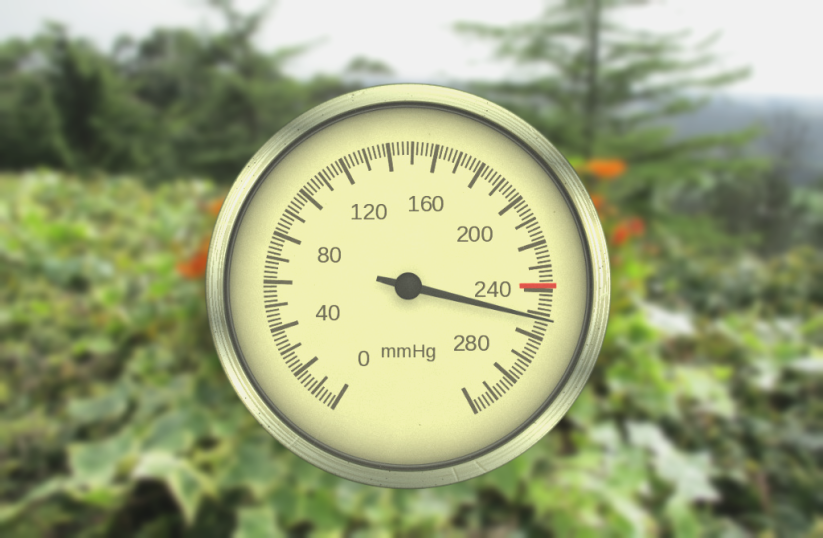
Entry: 252 mmHg
